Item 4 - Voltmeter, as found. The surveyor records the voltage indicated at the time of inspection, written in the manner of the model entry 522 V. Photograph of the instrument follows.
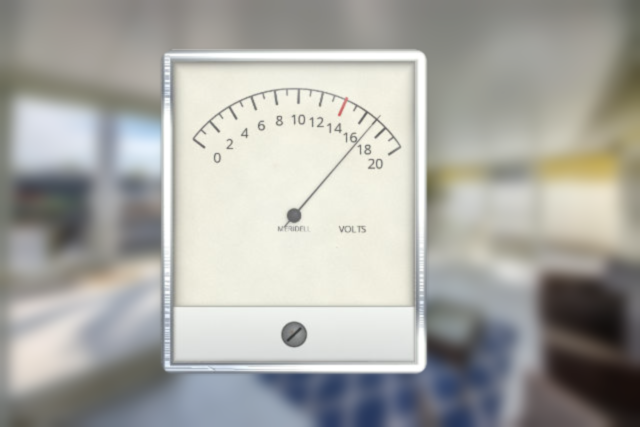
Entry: 17 V
